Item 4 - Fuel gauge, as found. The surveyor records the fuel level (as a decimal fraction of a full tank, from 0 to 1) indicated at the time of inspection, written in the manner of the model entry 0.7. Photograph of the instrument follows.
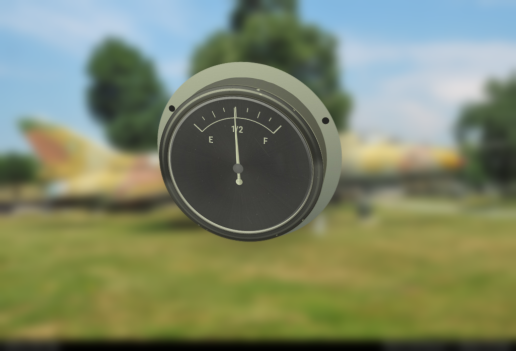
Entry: 0.5
